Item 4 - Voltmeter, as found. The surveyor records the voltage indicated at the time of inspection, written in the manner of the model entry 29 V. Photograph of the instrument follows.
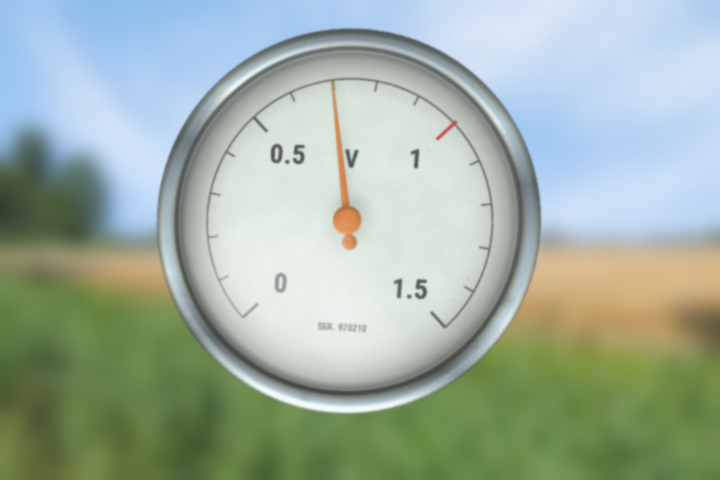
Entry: 0.7 V
